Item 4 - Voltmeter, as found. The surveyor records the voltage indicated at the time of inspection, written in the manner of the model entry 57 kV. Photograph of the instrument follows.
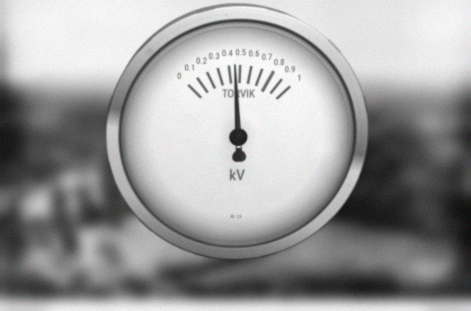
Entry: 0.45 kV
